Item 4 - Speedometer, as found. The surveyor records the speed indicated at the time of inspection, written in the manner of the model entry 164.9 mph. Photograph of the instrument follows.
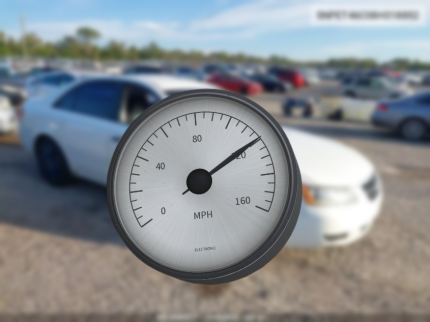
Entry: 120 mph
